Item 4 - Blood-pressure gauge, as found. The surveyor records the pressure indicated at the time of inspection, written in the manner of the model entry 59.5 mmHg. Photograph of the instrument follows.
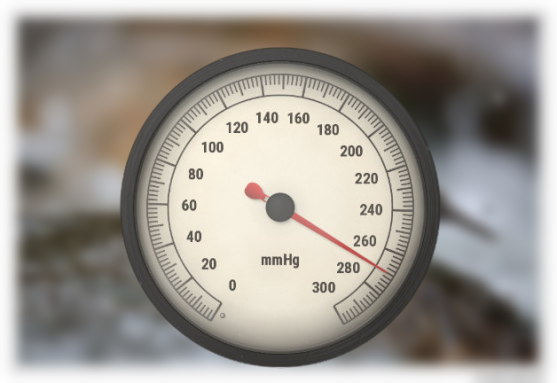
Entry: 270 mmHg
